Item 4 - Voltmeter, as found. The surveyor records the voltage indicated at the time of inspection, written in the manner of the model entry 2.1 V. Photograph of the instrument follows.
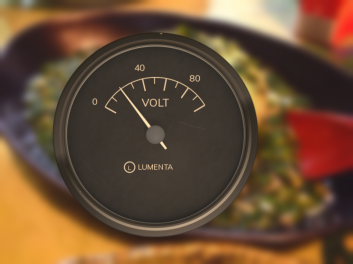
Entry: 20 V
